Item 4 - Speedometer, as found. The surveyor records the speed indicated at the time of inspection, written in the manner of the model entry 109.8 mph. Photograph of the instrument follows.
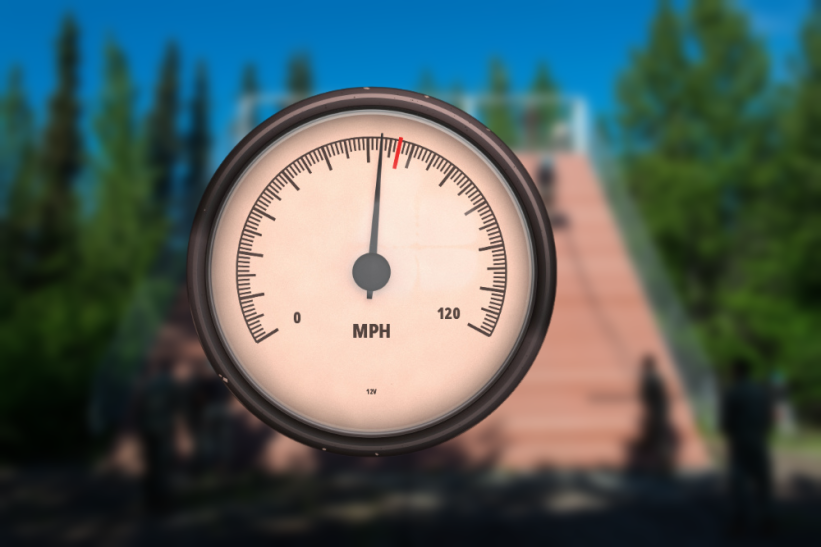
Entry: 63 mph
